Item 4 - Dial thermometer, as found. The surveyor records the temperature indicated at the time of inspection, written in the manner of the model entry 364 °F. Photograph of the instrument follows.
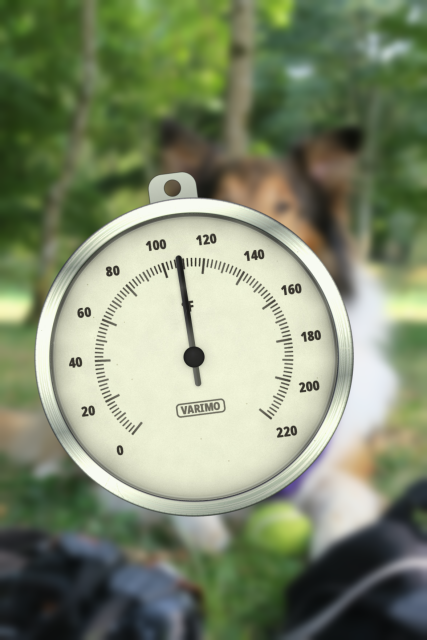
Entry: 108 °F
